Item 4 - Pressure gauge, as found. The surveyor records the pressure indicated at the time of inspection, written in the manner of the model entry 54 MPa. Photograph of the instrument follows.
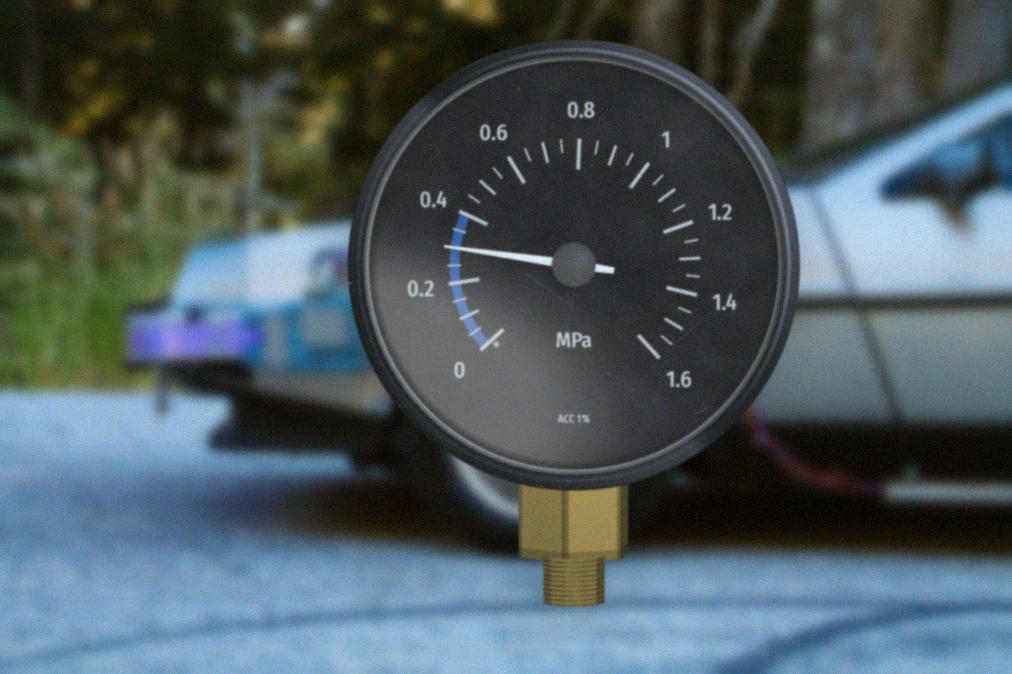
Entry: 0.3 MPa
